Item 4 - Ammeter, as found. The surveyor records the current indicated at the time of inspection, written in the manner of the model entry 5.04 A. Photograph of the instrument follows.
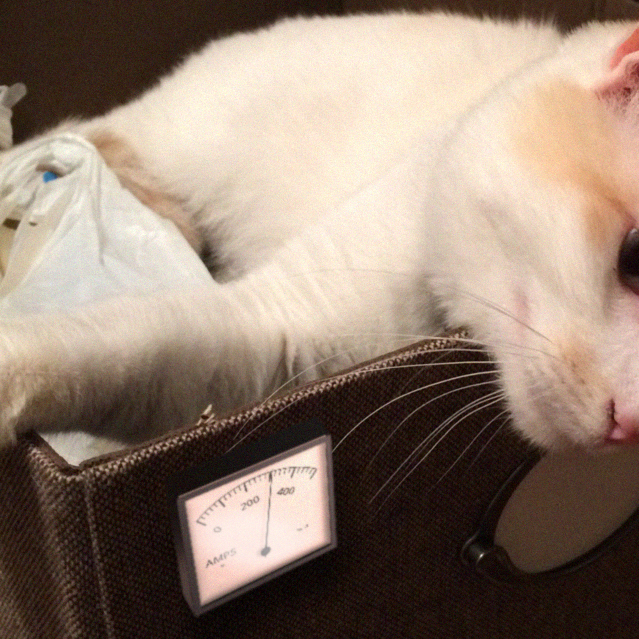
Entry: 300 A
